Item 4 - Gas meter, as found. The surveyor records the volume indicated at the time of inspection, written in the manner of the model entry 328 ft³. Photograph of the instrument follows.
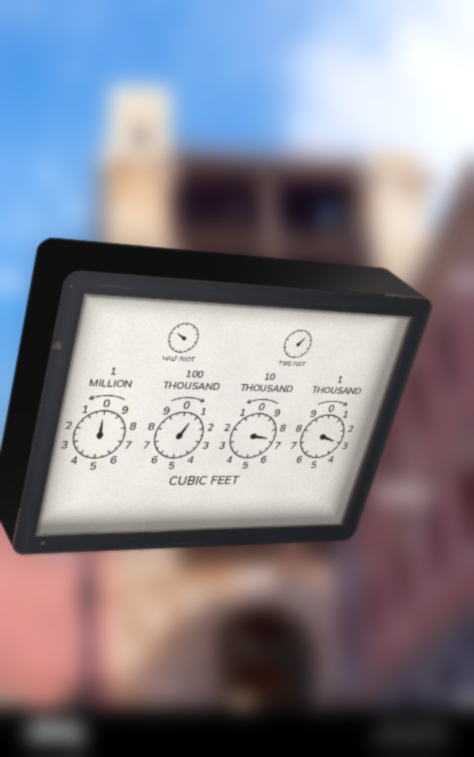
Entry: 7300 ft³
